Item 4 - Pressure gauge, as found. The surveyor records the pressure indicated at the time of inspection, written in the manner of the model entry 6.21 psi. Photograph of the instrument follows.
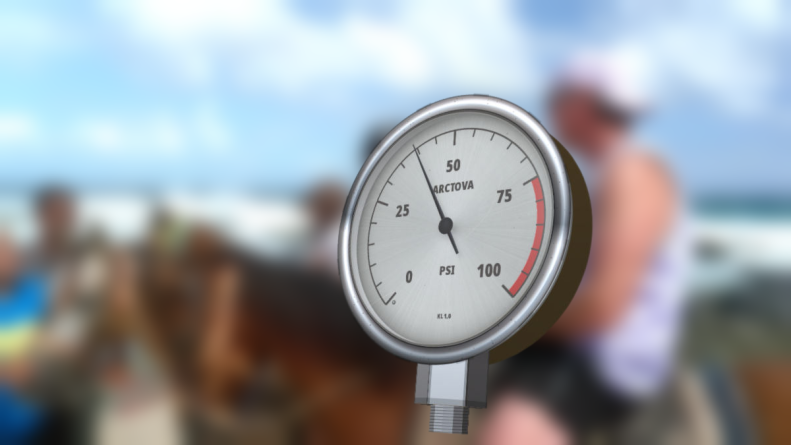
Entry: 40 psi
